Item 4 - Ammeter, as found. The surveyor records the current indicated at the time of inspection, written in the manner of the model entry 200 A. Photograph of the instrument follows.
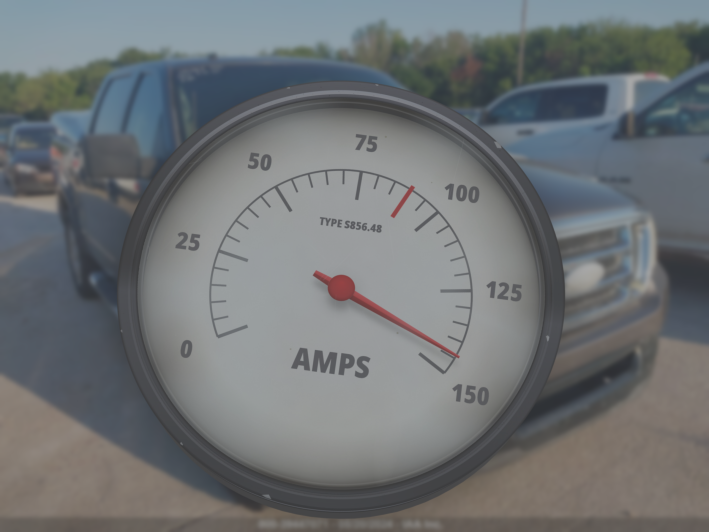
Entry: 145 A
